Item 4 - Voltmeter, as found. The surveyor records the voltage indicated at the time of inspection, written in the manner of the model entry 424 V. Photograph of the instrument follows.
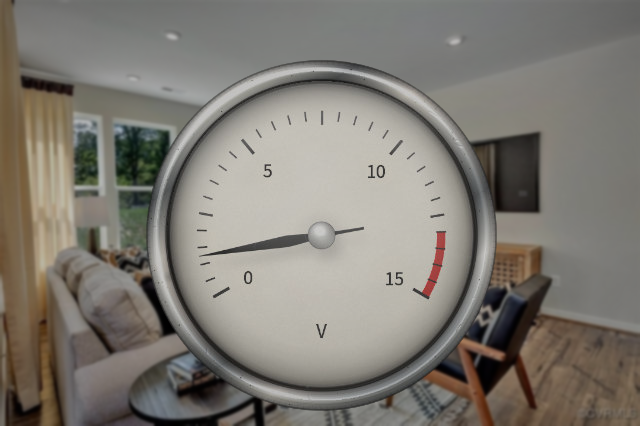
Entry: 1.25 V
